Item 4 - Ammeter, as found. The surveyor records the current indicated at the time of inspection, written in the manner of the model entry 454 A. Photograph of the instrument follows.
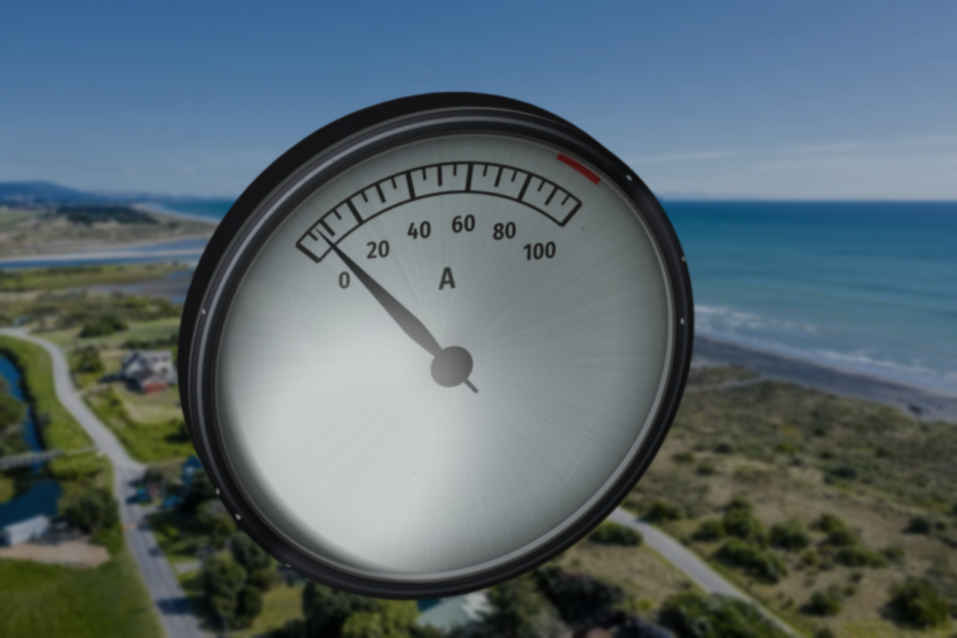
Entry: 7.5 A
